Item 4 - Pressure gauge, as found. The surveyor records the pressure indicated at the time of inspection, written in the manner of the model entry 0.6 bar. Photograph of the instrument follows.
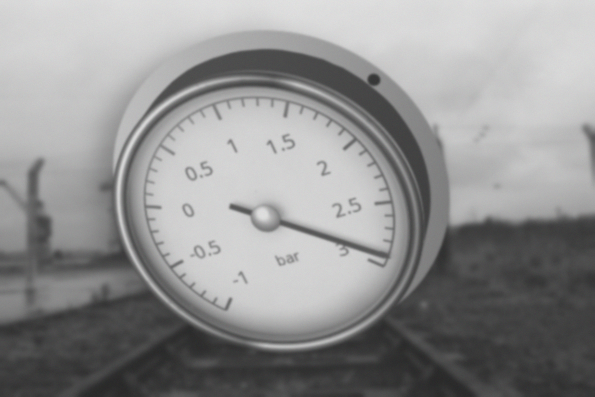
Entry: 2.9 bar
